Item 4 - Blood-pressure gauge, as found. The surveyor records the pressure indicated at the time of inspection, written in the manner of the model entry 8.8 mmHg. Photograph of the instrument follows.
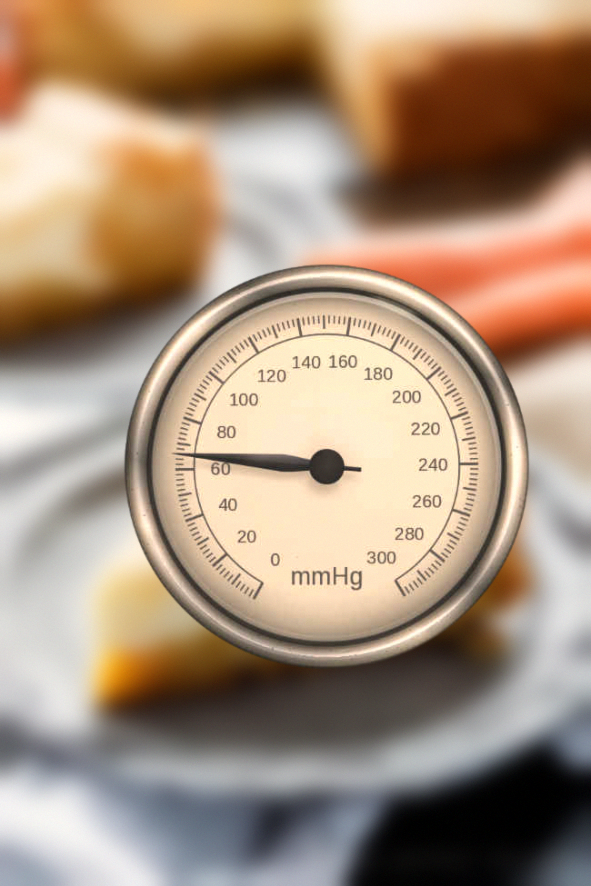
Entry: 66 mmHg
